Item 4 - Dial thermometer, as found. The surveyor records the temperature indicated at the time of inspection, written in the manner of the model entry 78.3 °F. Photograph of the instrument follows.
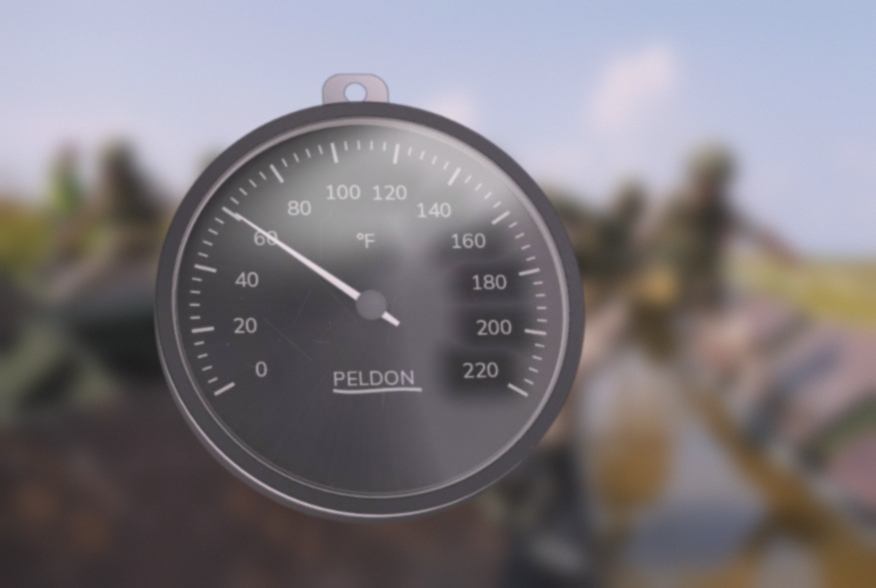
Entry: 60 °F
